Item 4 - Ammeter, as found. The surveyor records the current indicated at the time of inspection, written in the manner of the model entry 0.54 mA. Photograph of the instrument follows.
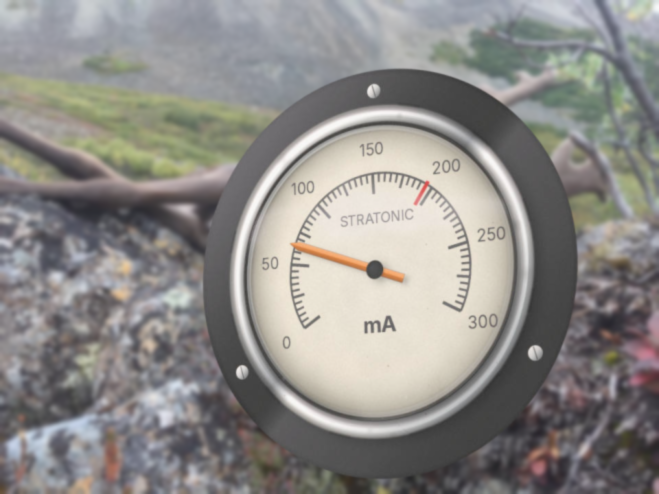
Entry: 65 mA
